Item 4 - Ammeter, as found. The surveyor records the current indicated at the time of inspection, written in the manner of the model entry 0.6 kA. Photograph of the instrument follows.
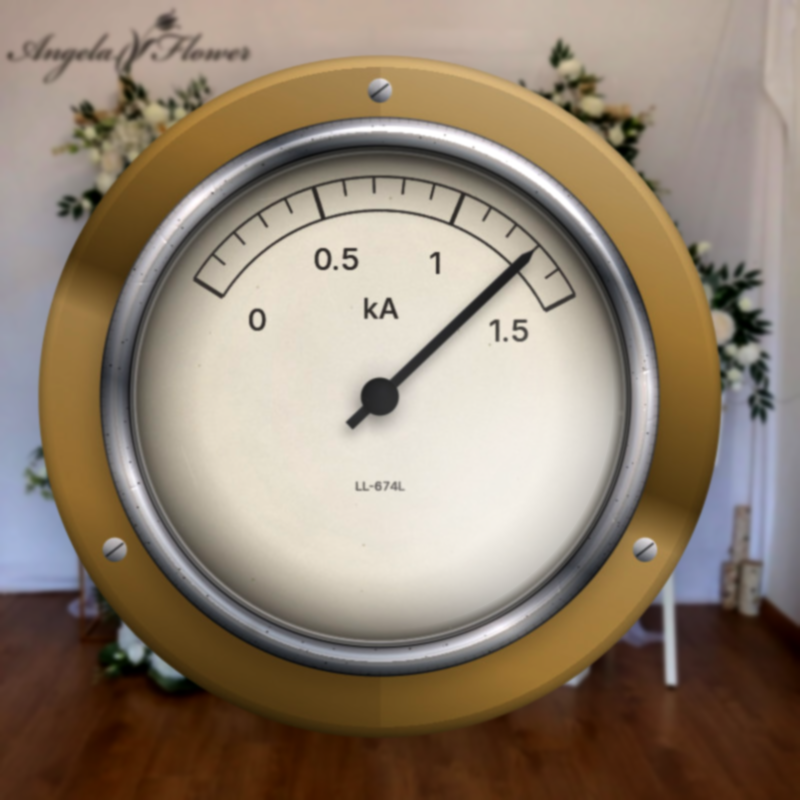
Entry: 1.3 kA
